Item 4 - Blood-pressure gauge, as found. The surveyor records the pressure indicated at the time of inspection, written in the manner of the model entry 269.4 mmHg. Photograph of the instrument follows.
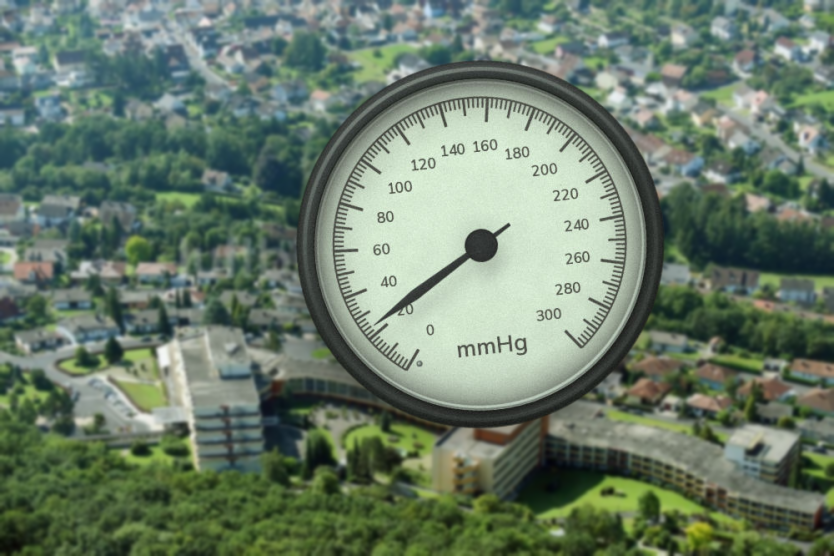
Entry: 24 mmHg
